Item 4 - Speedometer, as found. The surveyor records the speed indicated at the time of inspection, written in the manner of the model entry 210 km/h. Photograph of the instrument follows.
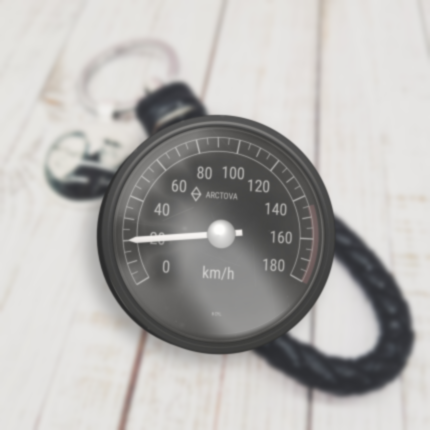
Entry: 20 km/h
